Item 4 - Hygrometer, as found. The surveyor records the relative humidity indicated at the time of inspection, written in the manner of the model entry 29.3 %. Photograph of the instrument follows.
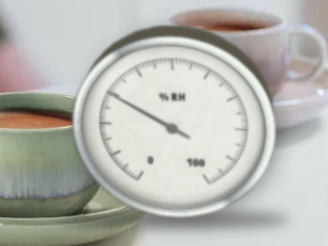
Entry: 30 %
